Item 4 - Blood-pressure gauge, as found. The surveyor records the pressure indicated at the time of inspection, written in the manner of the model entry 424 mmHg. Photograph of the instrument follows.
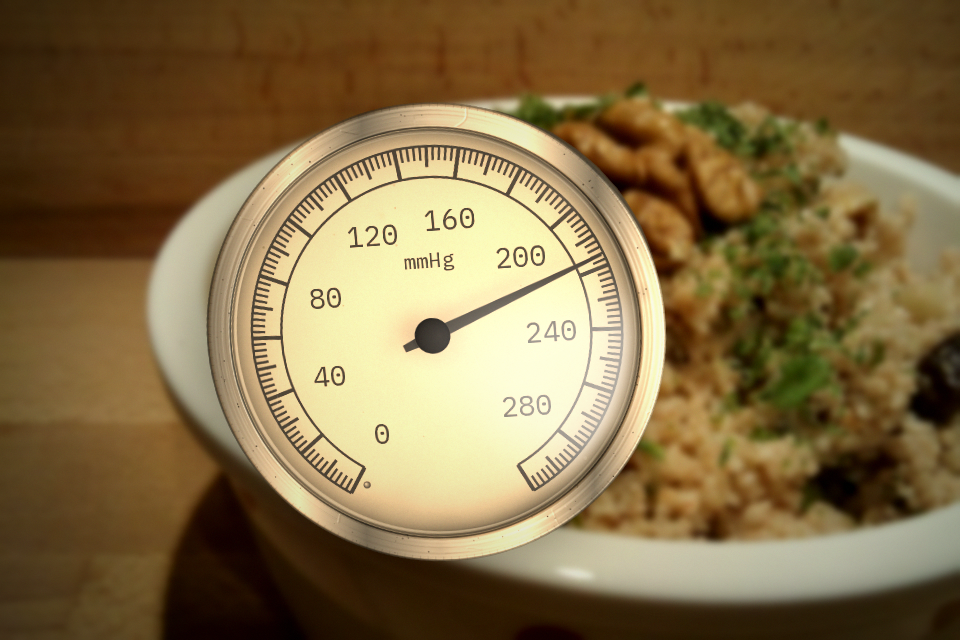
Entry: 216 mmHg
